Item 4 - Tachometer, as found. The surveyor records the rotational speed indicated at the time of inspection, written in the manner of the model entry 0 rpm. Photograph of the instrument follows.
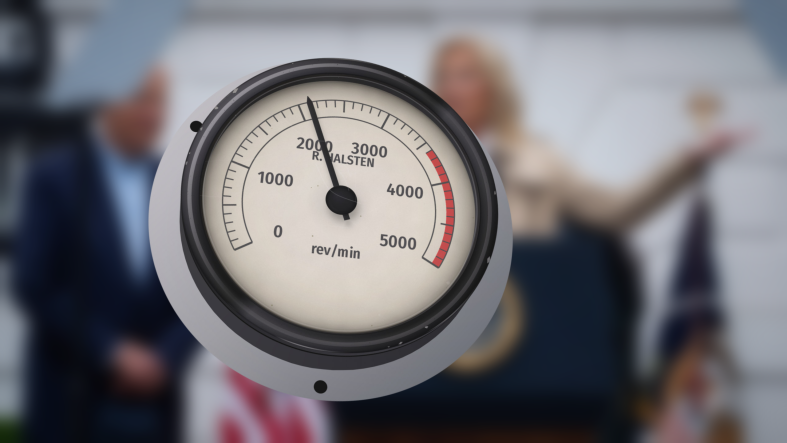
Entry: 2100 rpm
